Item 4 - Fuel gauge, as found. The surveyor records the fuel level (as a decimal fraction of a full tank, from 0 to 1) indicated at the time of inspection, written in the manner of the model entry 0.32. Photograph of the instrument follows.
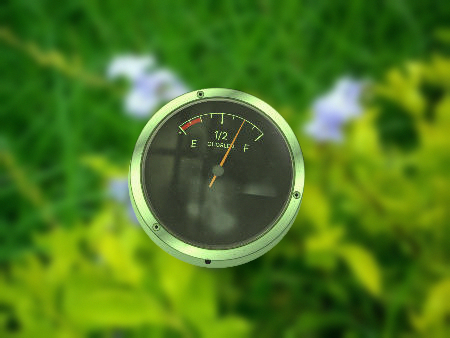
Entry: 0.75
